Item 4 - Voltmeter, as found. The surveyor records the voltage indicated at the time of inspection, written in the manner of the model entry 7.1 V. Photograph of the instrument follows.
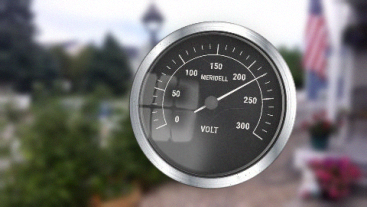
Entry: 220 V
